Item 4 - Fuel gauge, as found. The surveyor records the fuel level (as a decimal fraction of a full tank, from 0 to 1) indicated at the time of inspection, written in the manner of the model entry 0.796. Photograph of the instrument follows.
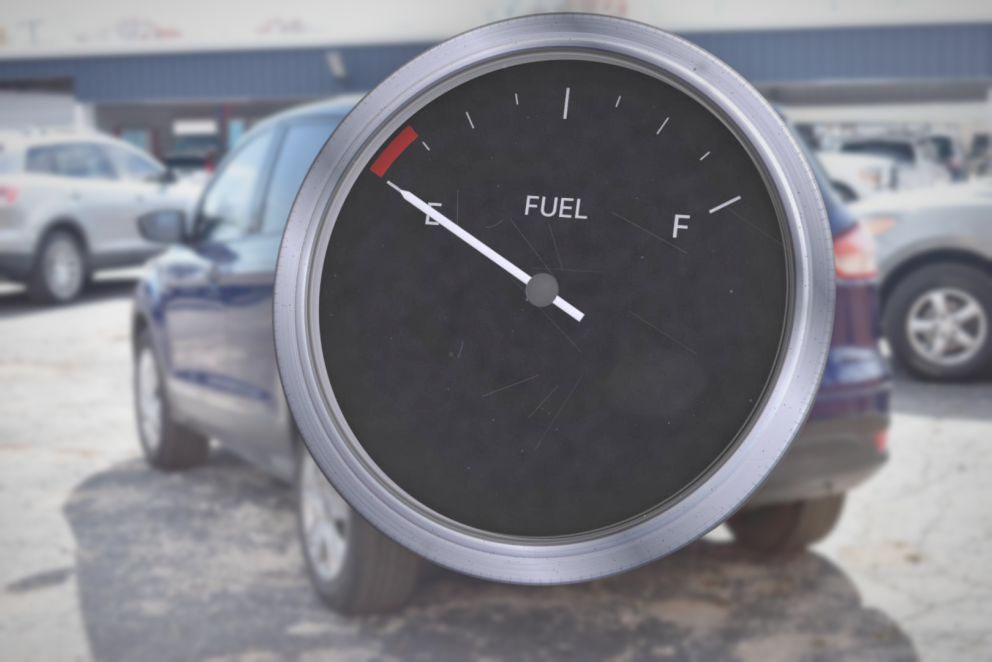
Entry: 0
